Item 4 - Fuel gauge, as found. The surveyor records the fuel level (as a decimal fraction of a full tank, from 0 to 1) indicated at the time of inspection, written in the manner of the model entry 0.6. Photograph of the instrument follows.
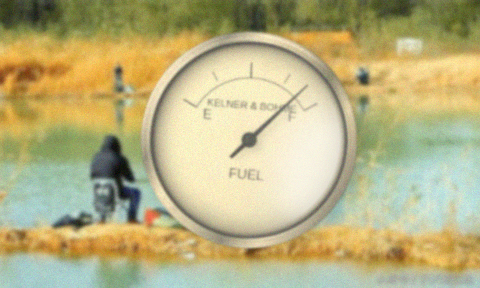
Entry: 0.875
